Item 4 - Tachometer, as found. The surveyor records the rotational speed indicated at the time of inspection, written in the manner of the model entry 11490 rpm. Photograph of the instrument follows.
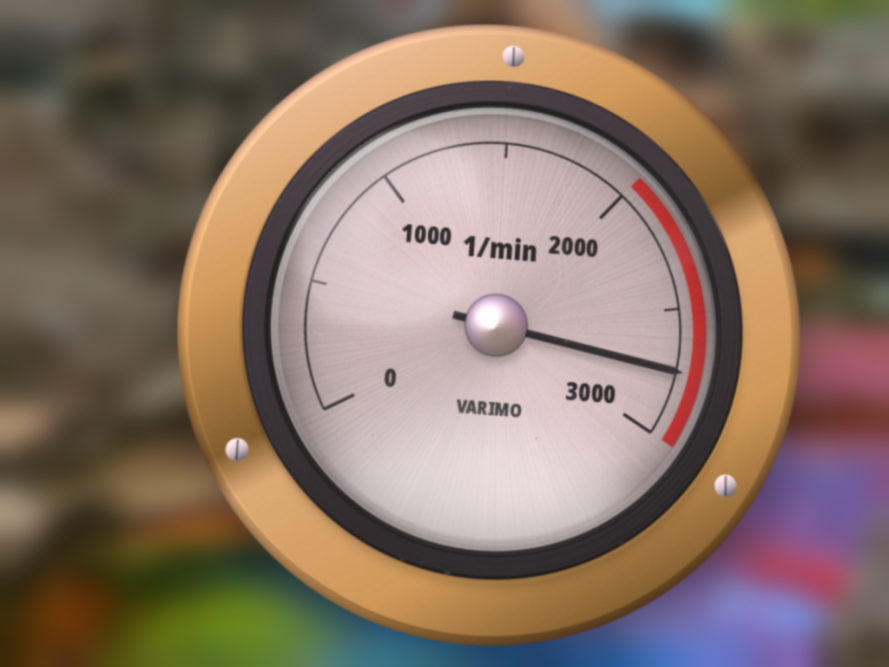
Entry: 2750 rpm
